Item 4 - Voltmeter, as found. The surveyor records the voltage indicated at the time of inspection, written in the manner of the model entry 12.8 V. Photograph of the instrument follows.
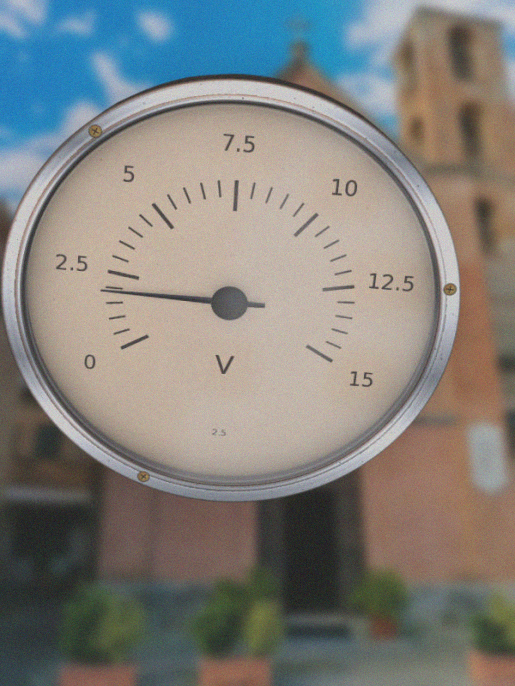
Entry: 2 V
